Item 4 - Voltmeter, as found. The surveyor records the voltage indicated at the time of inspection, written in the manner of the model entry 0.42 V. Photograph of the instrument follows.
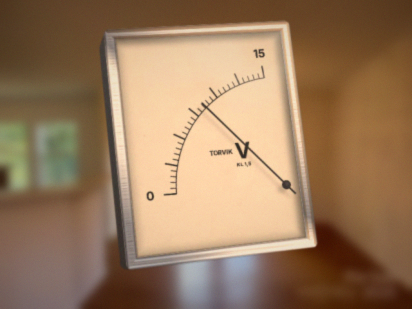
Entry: 8.5 V
